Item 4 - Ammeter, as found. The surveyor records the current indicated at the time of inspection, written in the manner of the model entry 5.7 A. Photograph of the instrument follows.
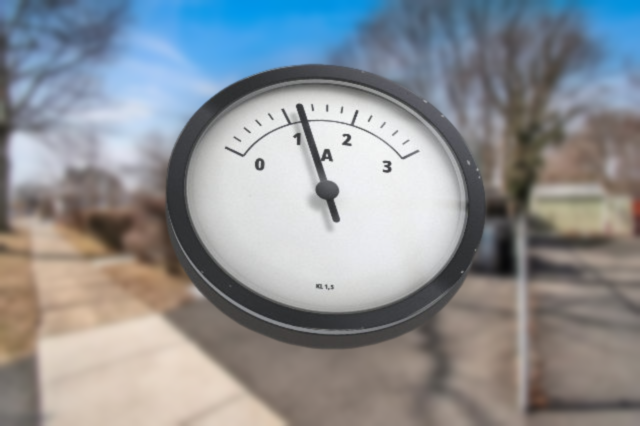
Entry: 1.2 A
